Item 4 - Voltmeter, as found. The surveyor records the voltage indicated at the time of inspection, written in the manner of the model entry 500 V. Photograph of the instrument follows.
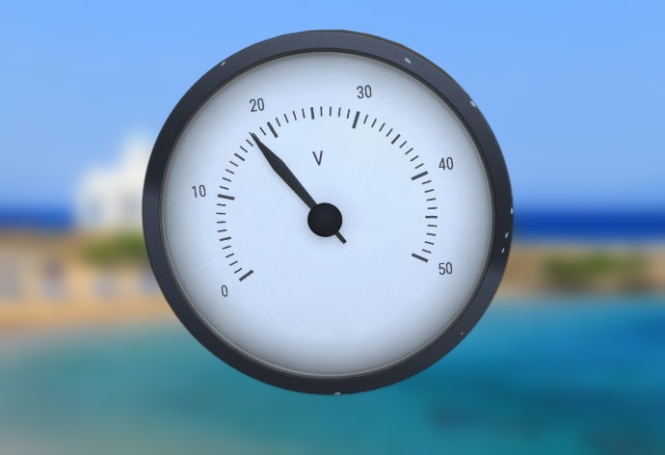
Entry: 18 V
